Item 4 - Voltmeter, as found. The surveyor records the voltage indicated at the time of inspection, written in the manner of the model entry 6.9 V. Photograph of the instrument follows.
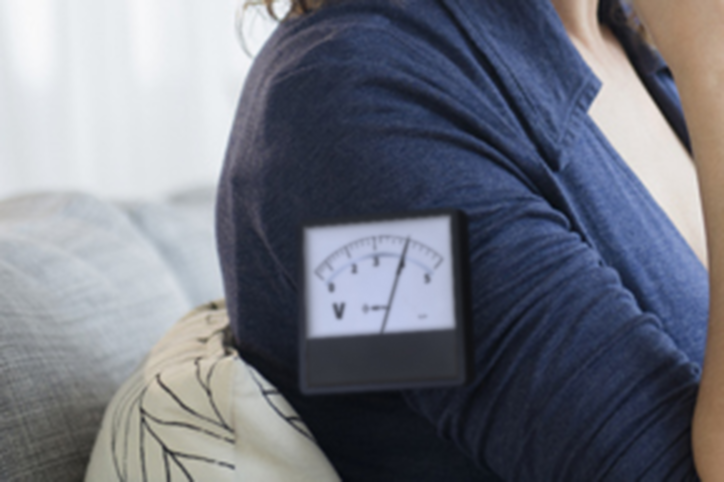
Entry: 4 V
